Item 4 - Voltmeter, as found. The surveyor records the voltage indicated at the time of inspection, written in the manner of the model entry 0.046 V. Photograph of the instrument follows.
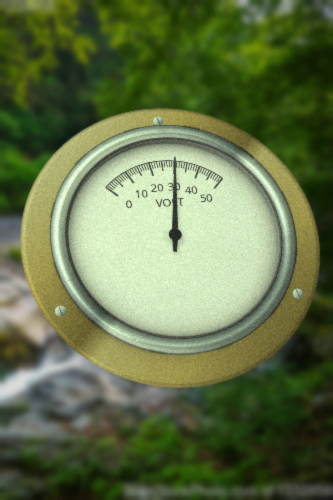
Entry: 30 V
